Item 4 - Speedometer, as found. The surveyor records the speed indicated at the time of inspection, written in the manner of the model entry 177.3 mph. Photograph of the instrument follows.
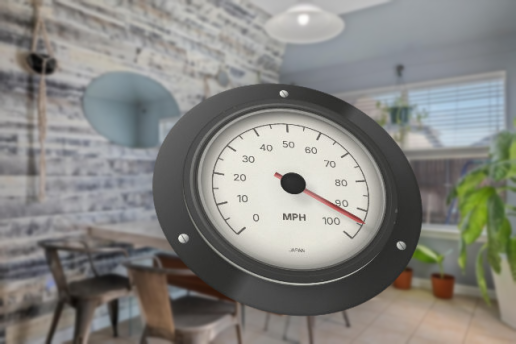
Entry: 95 mph
